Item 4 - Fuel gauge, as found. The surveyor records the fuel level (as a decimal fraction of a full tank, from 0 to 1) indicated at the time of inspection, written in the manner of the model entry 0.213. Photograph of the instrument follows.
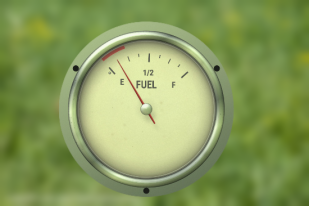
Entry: 0.125
